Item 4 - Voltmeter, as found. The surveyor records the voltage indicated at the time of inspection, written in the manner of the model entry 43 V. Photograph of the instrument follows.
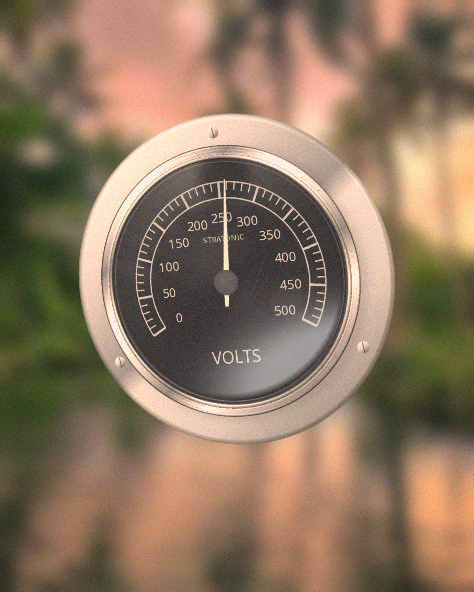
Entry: 260 V
